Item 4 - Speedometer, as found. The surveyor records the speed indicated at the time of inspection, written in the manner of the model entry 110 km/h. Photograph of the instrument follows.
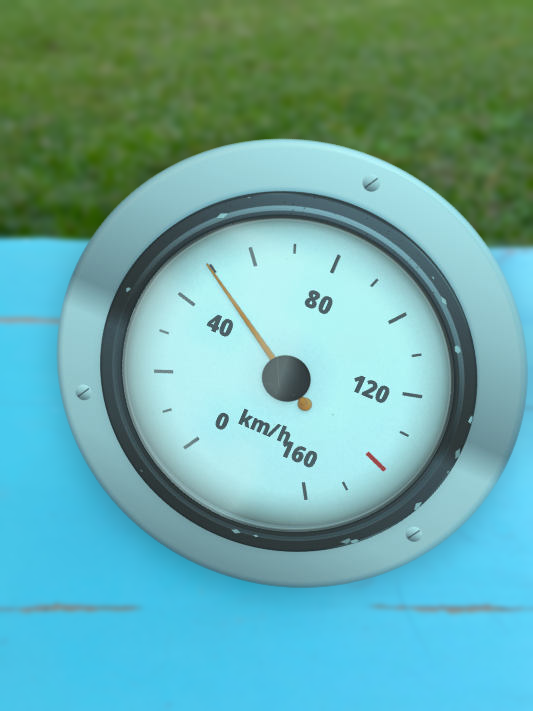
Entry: 50 km/h
